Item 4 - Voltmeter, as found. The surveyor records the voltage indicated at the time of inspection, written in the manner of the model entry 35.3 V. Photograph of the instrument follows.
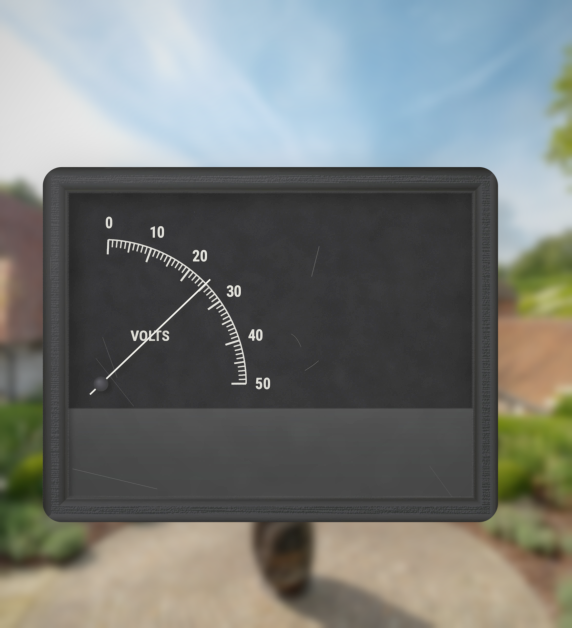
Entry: 25 V
